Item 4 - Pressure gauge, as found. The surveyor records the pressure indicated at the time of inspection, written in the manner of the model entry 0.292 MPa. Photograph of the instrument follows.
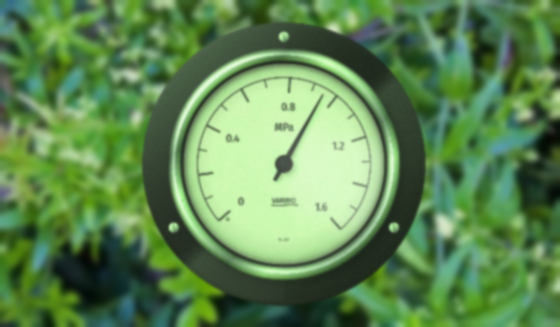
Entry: 0.95 MPa
